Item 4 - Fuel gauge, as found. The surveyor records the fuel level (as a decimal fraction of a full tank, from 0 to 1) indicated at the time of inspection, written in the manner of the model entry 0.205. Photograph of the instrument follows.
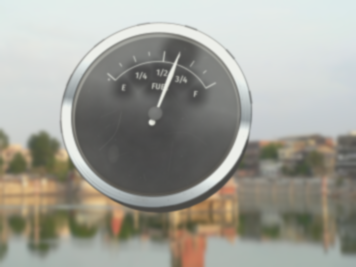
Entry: 0.625
